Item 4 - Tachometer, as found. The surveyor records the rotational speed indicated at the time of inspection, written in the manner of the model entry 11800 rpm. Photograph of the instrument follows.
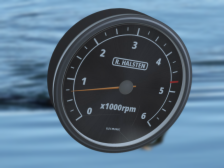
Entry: 750 rpm
